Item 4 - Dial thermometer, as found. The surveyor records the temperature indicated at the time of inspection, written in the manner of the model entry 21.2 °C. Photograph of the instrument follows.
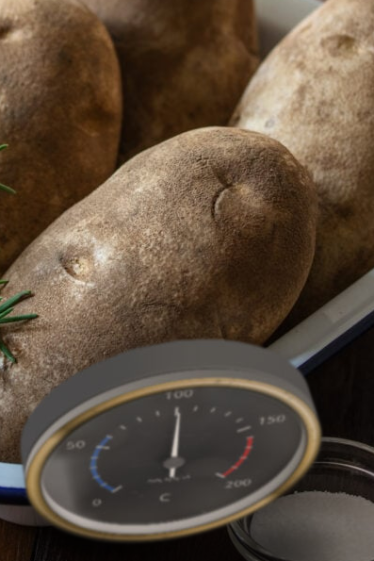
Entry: 100 °C
